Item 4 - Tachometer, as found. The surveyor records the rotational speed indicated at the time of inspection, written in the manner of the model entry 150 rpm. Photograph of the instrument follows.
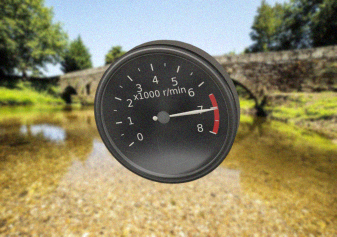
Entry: 7000 rpm
